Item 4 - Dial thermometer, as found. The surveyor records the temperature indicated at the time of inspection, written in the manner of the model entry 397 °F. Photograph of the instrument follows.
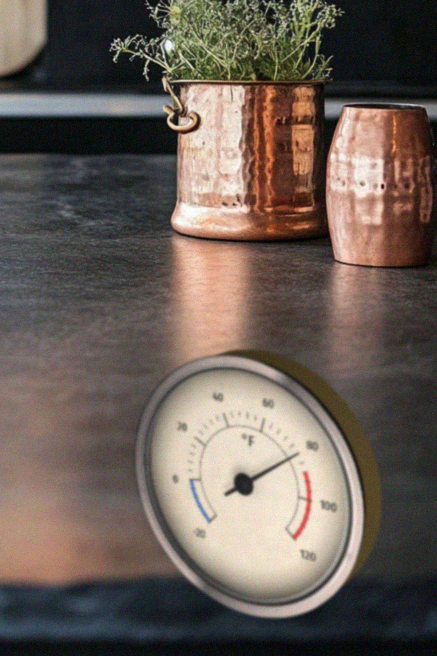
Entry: 80 °F
